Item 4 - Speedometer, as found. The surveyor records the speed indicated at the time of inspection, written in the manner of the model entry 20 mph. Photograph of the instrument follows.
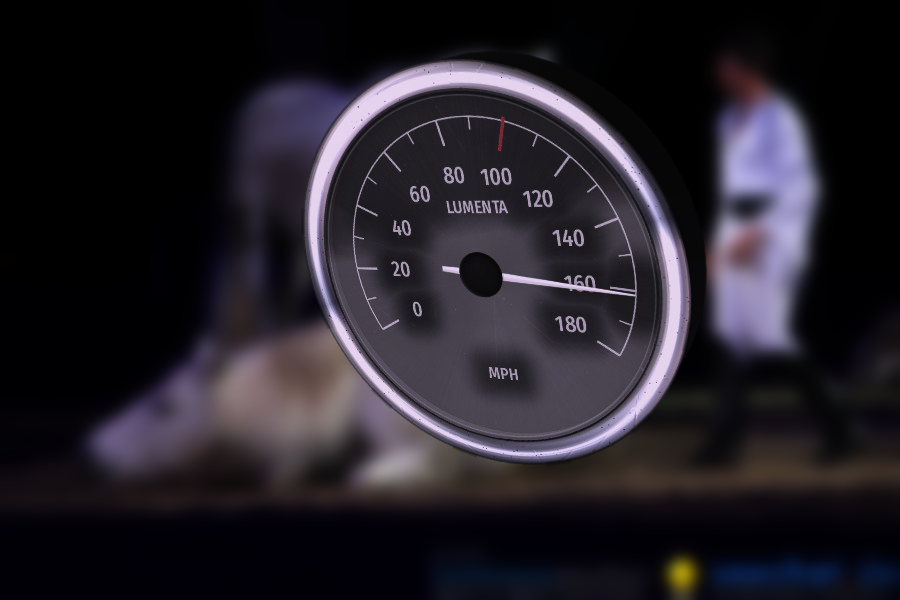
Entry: 160 mph
